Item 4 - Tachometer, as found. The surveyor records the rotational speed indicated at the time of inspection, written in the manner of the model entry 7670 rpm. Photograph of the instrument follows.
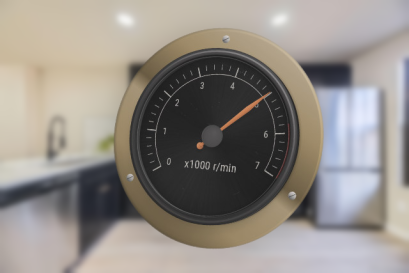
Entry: 5000 rpm
